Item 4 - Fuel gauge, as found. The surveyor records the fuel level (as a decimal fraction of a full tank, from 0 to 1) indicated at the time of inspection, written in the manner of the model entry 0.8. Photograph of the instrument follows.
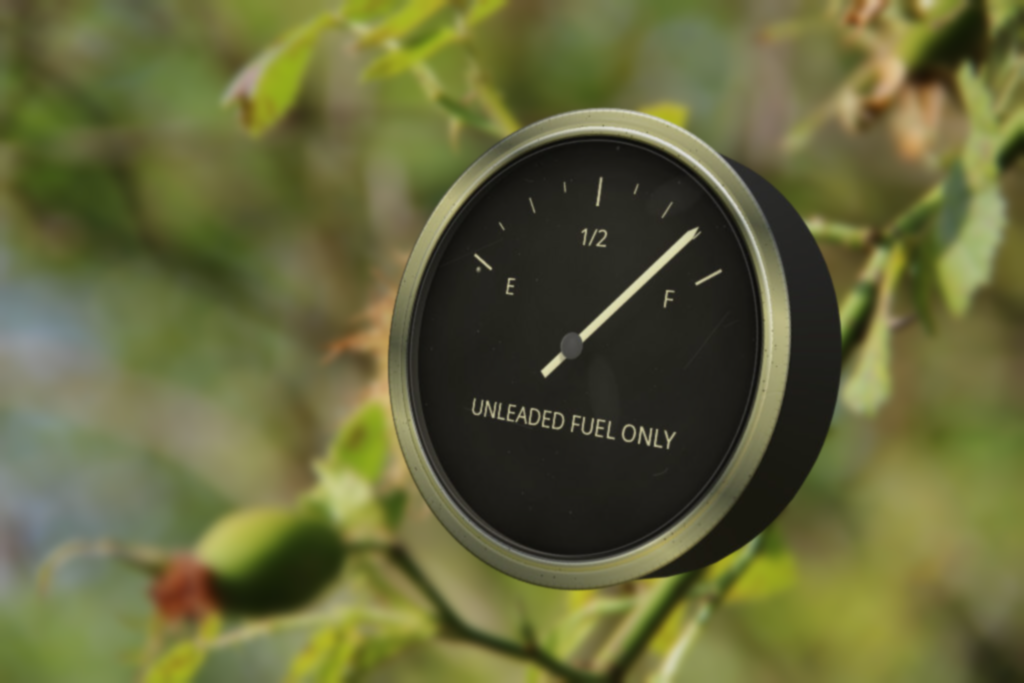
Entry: 0.875
